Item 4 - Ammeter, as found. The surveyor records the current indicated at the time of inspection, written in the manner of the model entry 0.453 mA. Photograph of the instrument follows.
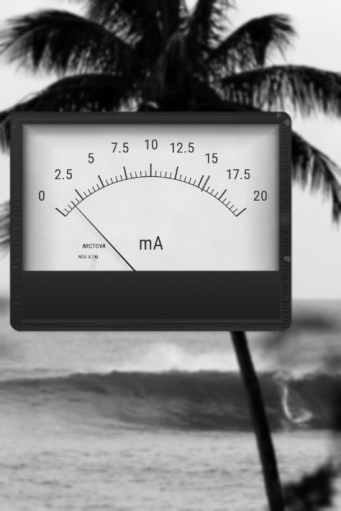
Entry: 1.5 mA
